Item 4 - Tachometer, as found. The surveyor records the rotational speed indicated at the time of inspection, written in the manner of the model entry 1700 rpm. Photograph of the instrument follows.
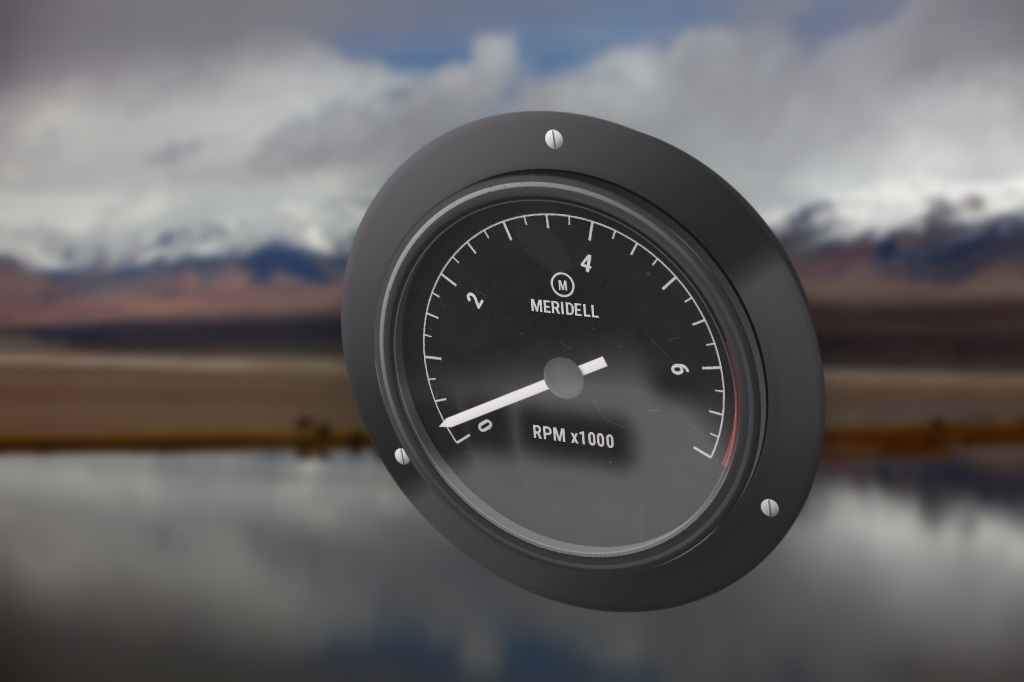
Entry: 250 rpm
